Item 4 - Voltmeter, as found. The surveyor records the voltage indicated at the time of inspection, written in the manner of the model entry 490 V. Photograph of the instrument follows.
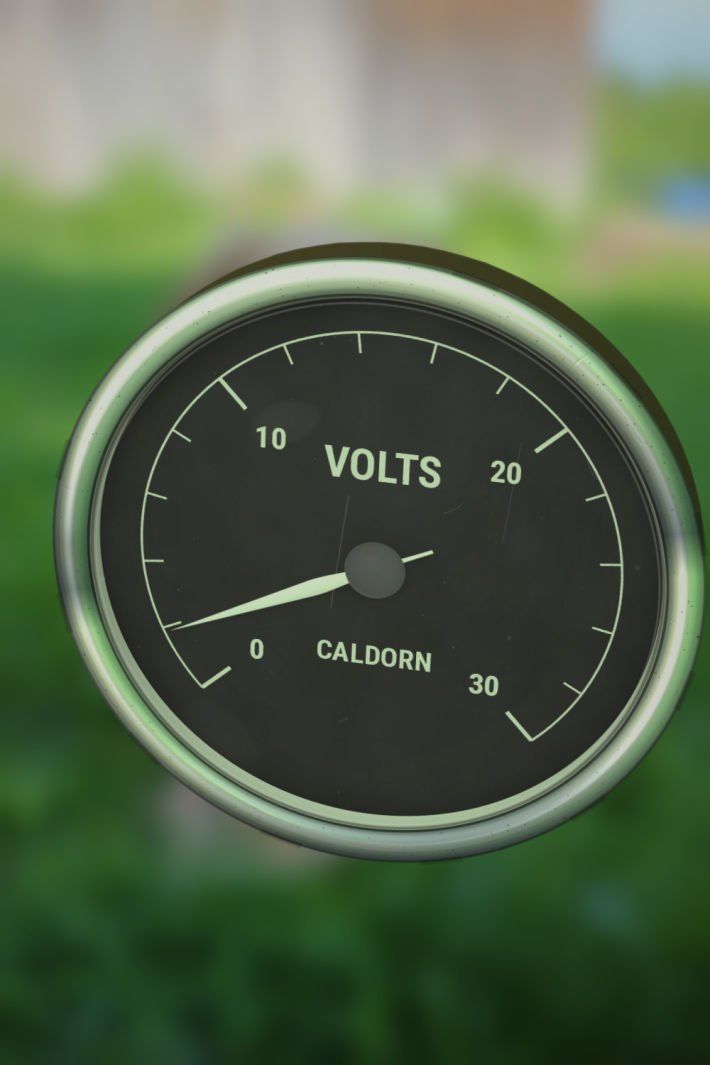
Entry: 2 V
